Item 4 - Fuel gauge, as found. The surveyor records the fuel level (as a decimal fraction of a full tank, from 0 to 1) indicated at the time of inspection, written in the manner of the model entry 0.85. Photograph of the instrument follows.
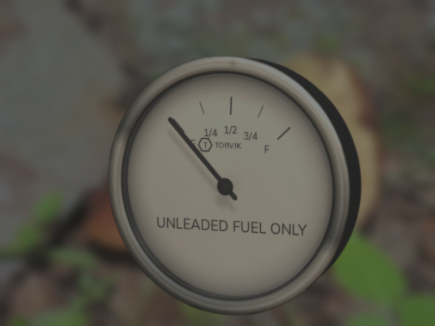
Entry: 0
